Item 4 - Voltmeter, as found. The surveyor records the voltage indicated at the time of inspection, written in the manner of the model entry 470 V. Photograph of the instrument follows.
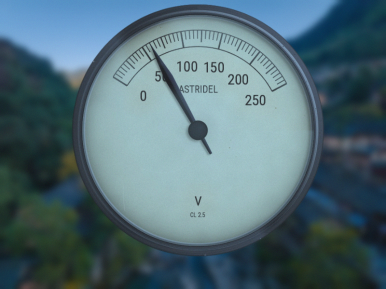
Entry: 60 V
